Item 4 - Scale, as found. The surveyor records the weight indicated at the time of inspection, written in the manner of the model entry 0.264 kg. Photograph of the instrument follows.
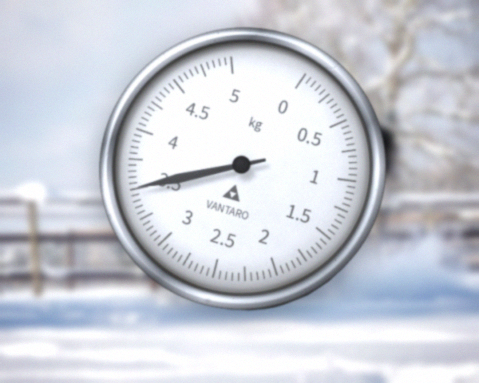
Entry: 3.5 kg
